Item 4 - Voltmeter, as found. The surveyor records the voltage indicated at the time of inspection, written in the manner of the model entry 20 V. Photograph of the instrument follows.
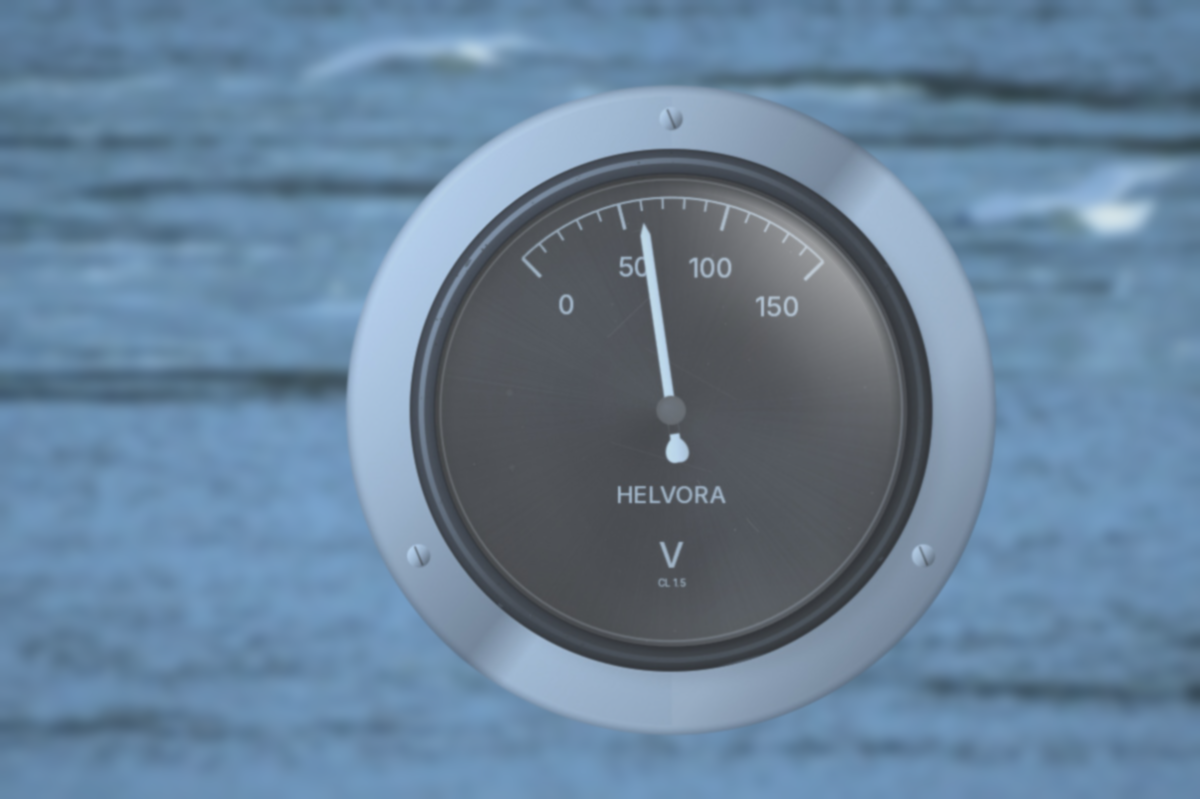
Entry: 60 V
